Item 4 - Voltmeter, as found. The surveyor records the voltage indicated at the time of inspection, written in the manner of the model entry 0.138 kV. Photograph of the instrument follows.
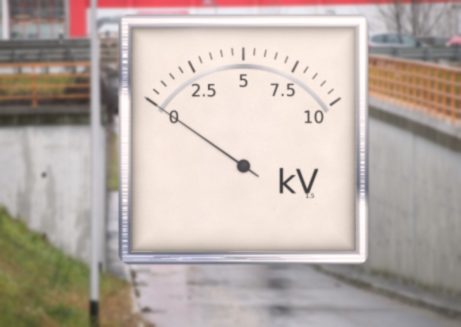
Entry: 0 kV
